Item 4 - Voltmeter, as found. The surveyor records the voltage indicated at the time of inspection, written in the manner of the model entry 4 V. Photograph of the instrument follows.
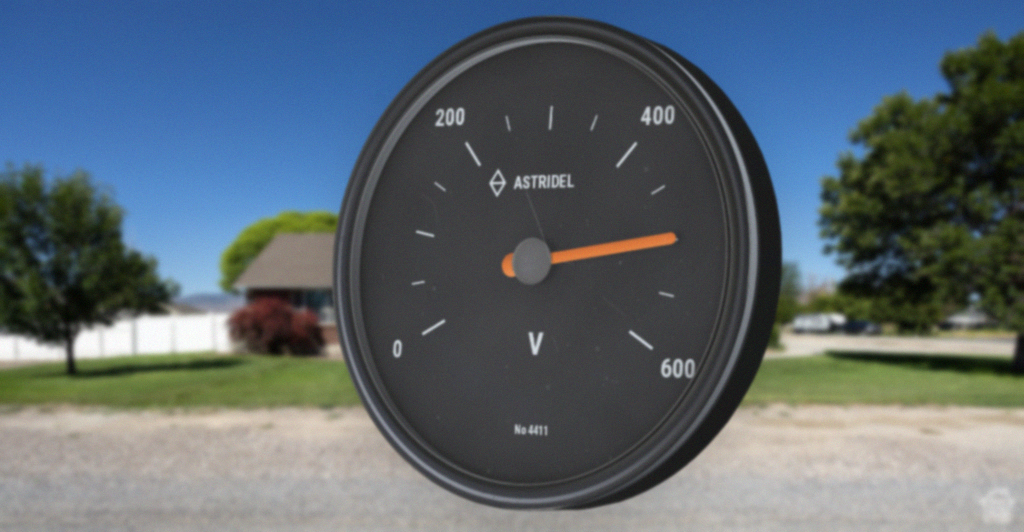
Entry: 500 V
